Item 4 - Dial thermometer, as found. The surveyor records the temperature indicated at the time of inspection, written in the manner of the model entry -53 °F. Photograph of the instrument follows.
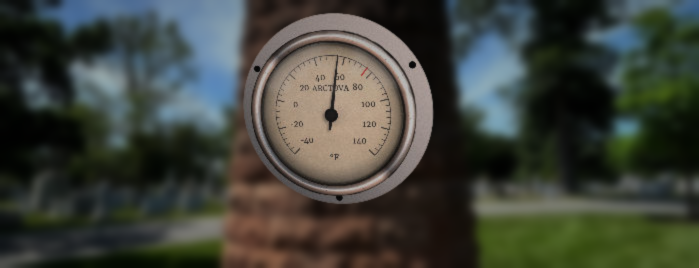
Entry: 56 °F
